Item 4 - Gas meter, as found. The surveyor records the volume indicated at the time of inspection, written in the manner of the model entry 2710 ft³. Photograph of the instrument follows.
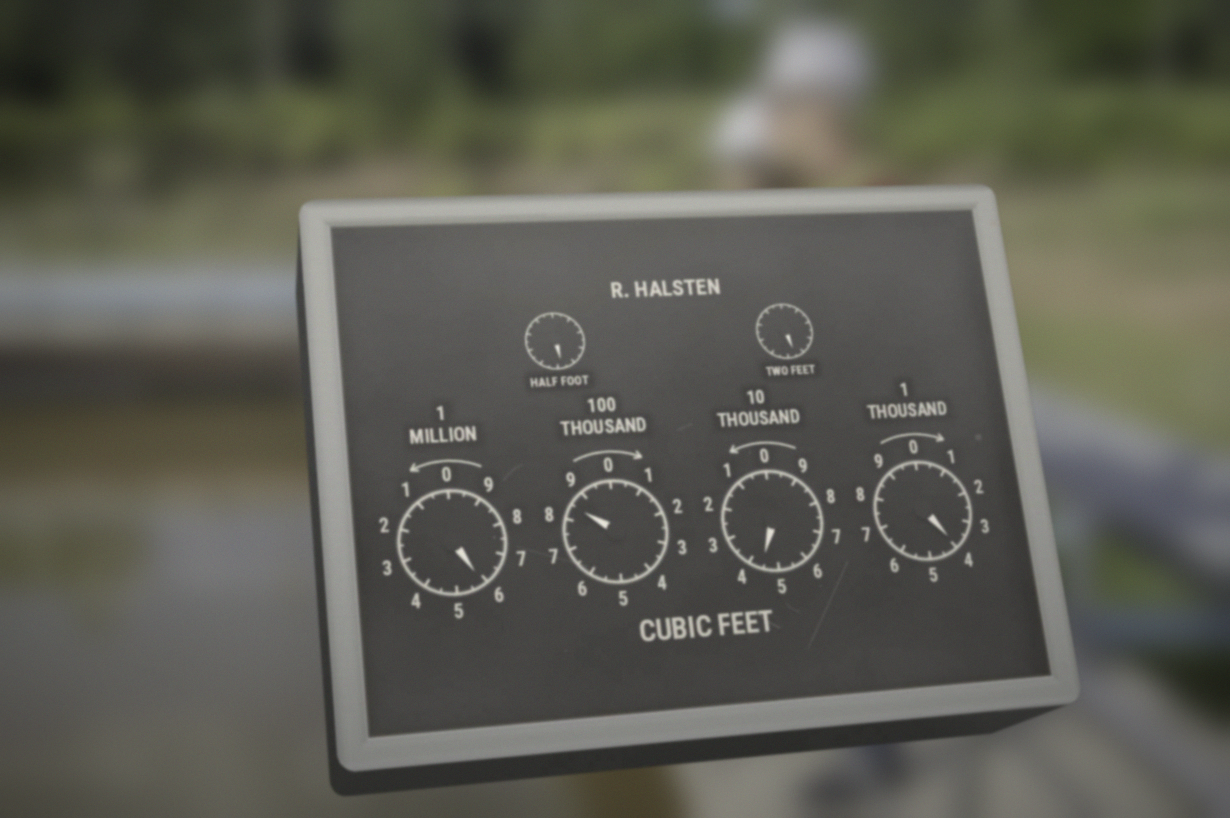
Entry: 584400 ft³
